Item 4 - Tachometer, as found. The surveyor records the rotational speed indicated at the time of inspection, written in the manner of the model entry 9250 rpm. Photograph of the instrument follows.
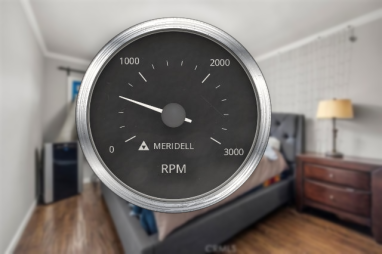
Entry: 600 rpm
